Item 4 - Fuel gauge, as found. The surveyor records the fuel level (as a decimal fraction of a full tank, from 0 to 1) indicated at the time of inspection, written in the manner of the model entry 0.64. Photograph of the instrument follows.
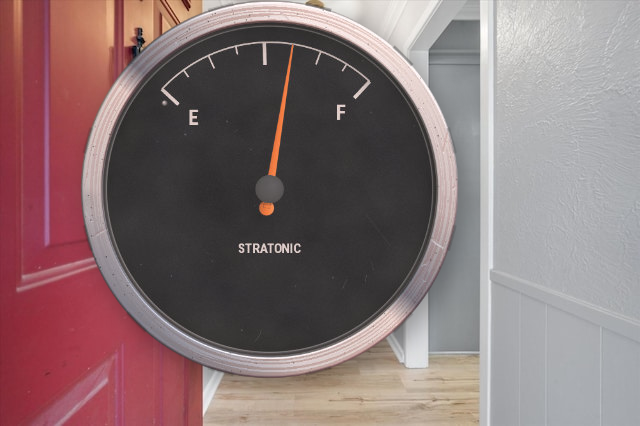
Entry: 0.625
